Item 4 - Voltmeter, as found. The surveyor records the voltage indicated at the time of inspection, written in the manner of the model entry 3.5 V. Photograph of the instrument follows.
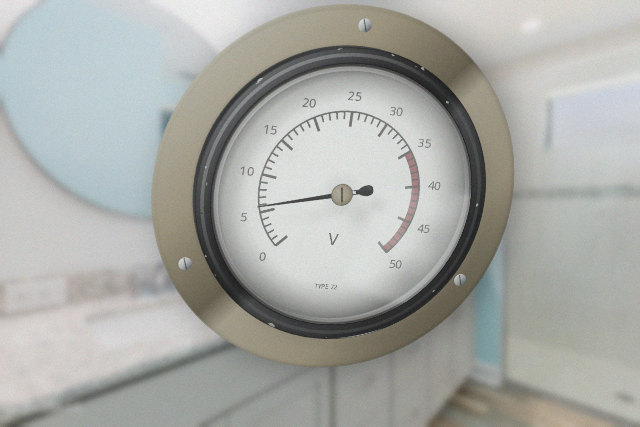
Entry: 6 V
